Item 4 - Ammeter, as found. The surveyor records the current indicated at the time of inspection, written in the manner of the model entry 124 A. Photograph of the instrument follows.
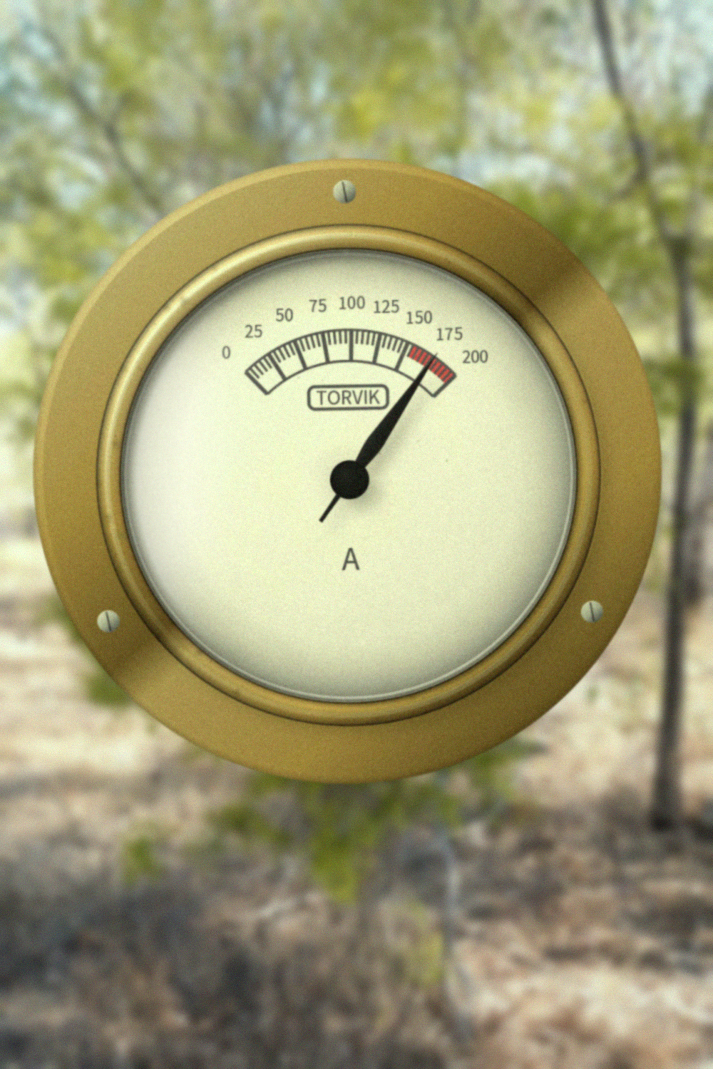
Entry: 175 A
